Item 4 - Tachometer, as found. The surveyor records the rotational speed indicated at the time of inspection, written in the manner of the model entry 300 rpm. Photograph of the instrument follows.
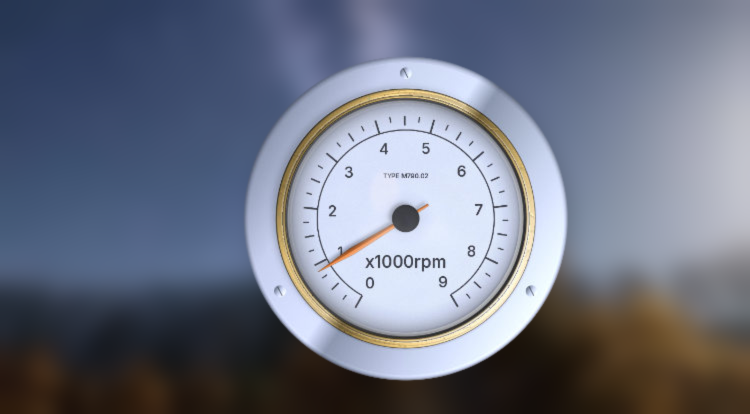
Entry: 875 rpm
